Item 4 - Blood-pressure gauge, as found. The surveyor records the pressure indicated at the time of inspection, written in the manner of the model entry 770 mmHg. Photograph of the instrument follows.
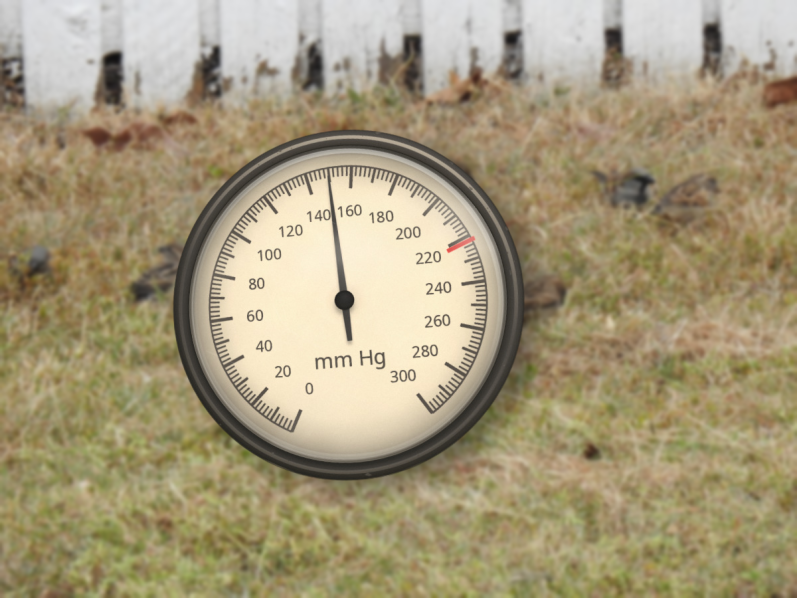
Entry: 150 mmHg
